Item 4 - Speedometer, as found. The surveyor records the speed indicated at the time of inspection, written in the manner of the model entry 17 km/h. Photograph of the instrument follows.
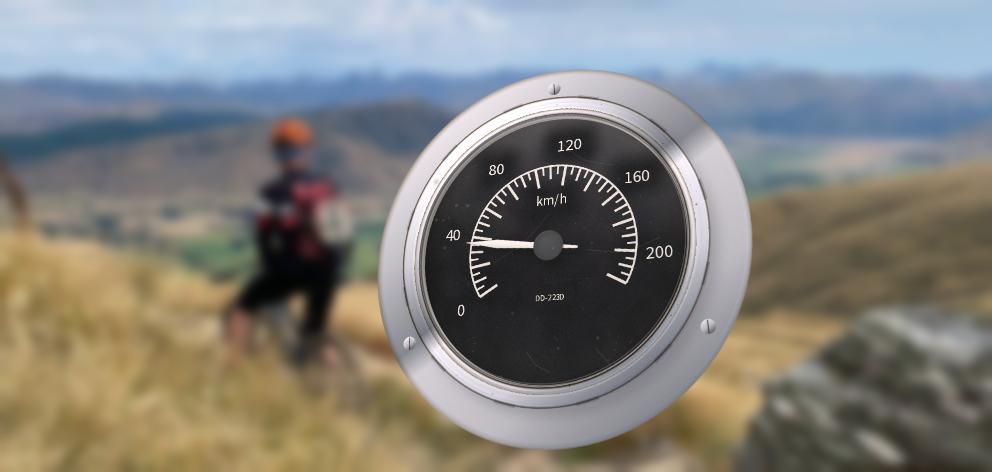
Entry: 35 km/h
